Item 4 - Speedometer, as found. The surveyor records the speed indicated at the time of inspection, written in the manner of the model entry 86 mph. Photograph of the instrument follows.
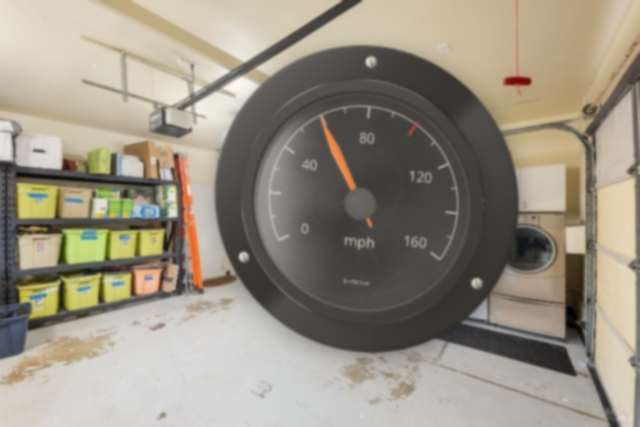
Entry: 60 mph
